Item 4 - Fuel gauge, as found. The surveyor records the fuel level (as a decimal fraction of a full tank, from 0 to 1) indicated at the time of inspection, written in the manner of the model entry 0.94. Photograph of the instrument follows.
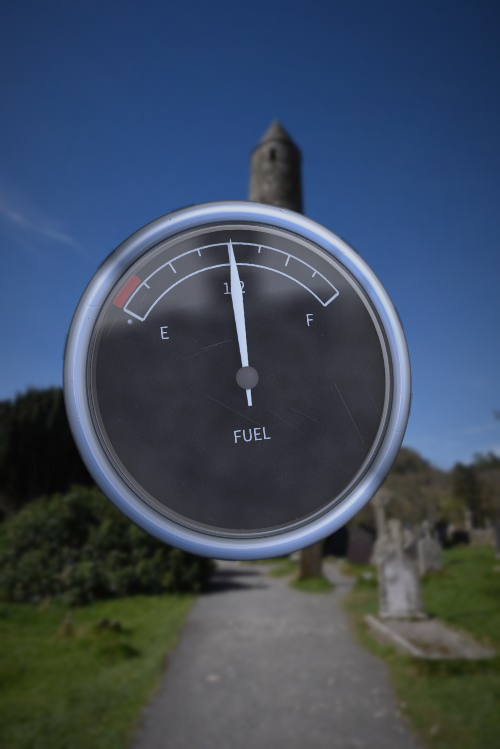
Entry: 0.5
